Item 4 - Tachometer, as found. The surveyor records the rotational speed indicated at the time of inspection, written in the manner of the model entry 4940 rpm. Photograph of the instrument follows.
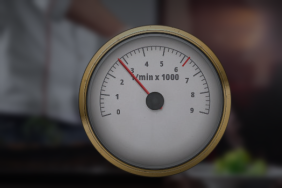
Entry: 2800 rpm
